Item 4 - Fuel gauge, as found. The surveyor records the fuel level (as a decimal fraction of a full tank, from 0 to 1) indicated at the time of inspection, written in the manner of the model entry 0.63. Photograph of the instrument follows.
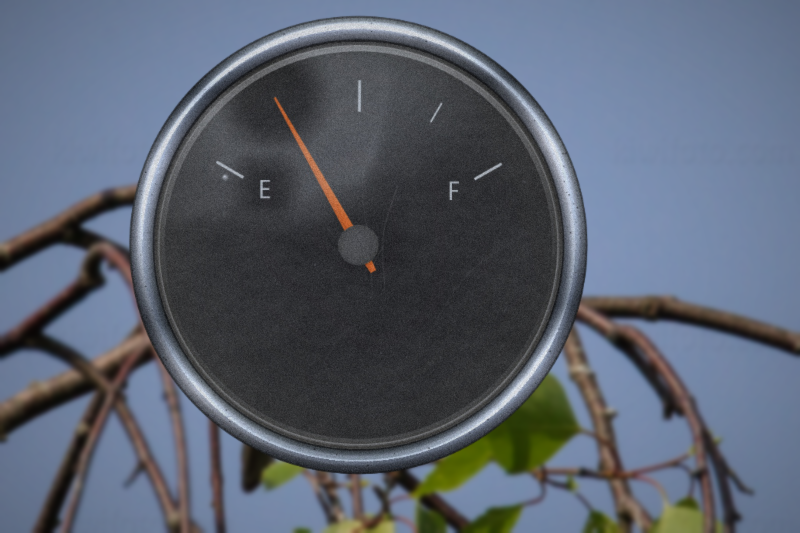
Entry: 0.25
